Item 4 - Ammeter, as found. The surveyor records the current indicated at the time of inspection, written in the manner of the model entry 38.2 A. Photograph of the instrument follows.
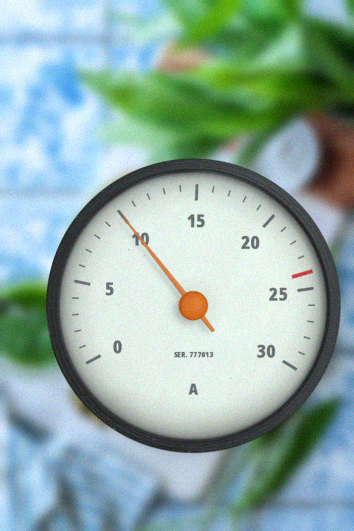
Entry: 10 A
